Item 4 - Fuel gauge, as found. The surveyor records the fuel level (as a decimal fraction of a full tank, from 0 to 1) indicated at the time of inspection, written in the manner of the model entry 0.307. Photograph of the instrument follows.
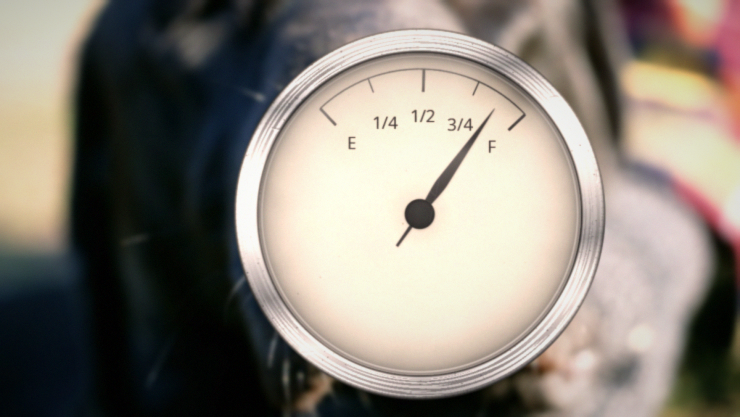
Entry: 0.875
